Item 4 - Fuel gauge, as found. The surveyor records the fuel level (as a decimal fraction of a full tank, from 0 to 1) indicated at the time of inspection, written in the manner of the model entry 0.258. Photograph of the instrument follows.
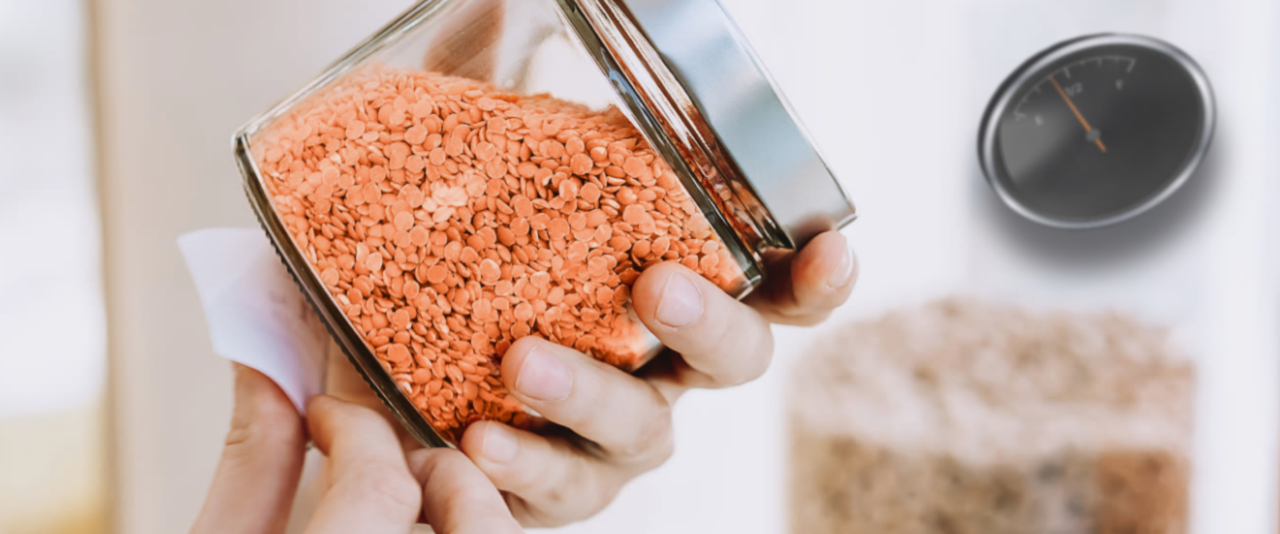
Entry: 0.375
